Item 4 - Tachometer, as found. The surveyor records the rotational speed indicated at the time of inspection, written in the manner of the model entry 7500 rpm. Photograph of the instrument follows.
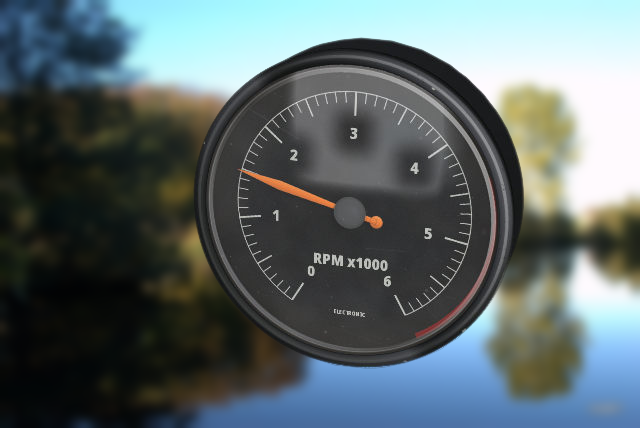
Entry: 1500 rpm
